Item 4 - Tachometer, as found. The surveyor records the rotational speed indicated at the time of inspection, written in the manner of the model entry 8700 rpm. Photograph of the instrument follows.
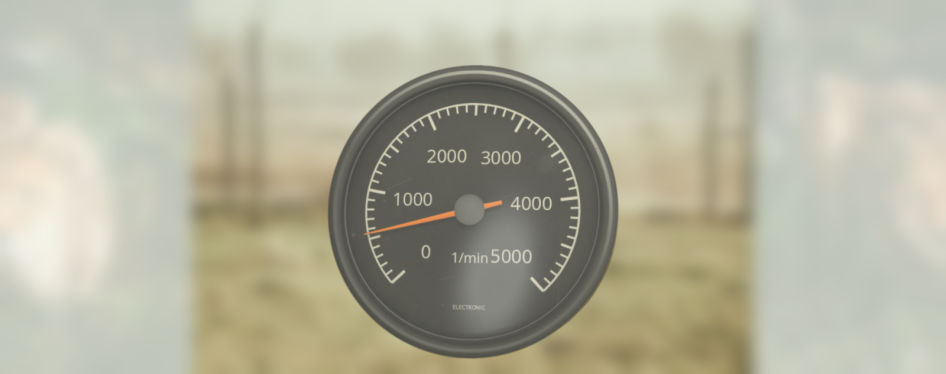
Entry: 550 rpm
